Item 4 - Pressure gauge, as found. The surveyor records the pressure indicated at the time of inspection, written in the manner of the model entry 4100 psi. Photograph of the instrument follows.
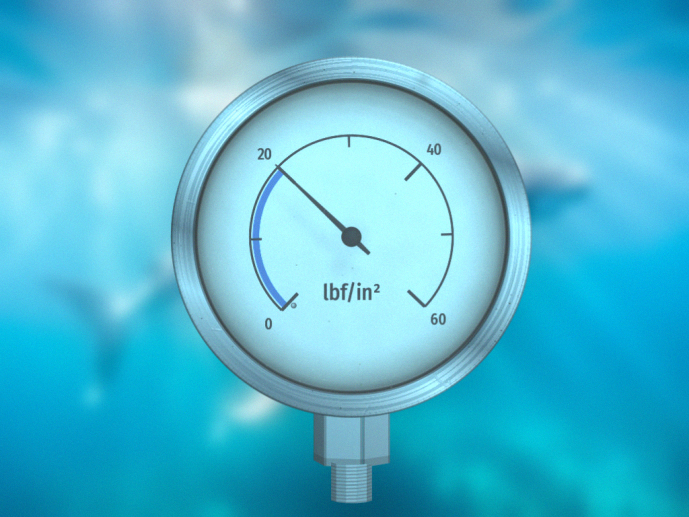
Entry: 20 psi
